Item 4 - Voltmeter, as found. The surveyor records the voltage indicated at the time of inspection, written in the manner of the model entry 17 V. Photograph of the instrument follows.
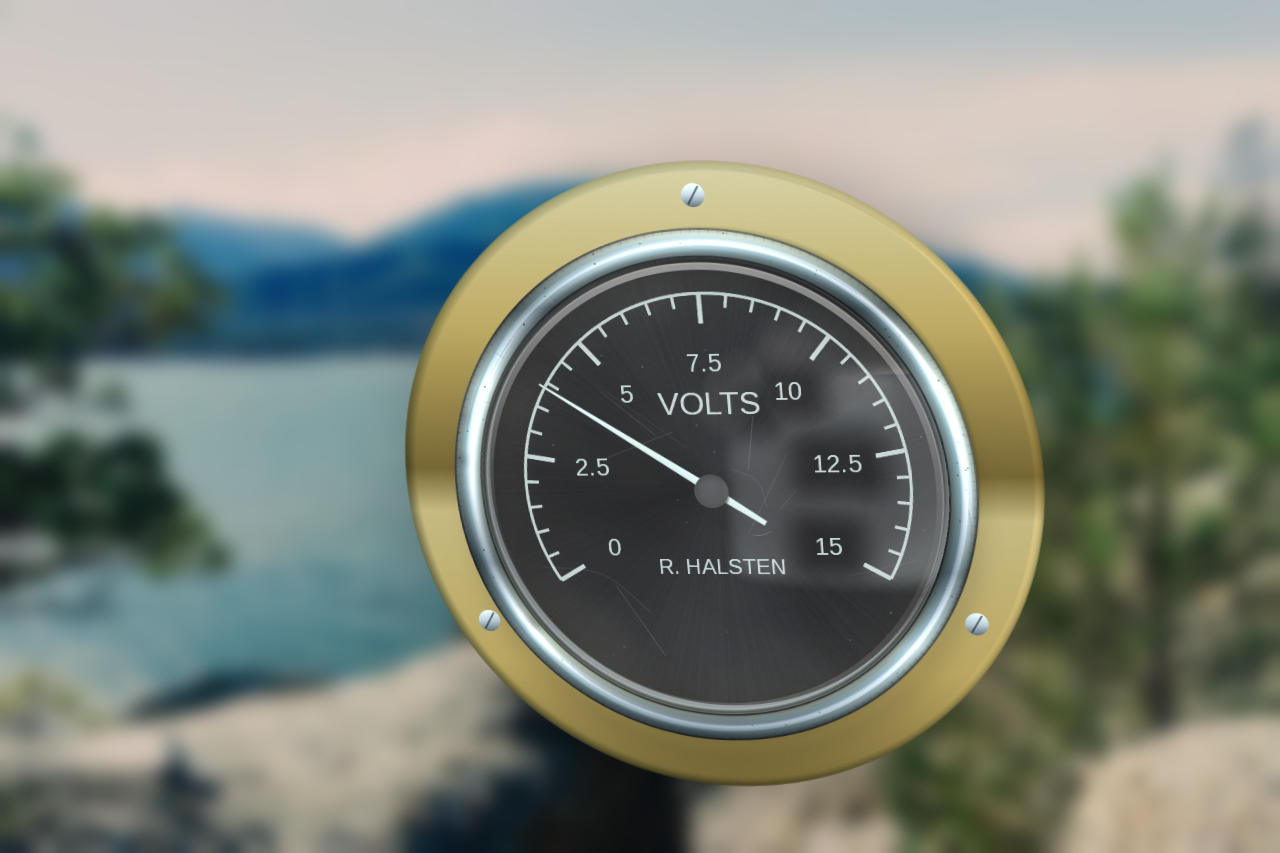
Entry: 4 V
